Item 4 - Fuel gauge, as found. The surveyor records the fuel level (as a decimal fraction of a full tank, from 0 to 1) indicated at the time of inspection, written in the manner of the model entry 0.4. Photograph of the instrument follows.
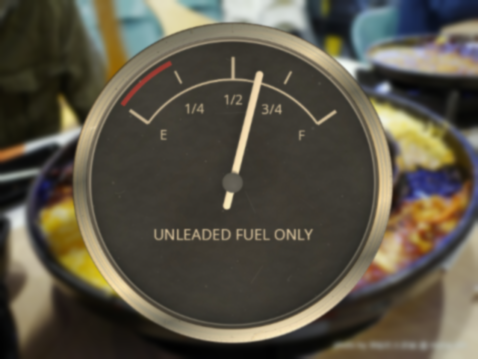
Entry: 0.625
